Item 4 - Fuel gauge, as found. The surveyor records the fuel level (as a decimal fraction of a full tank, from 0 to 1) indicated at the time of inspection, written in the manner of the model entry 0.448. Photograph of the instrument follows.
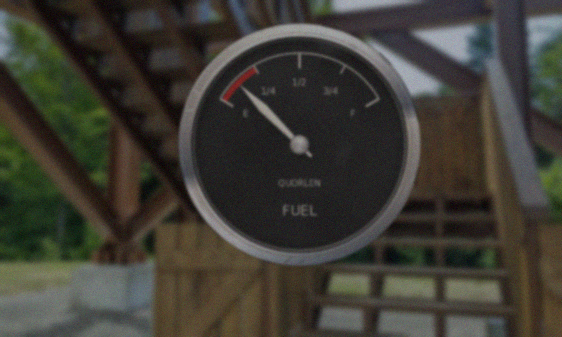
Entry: 0.125
